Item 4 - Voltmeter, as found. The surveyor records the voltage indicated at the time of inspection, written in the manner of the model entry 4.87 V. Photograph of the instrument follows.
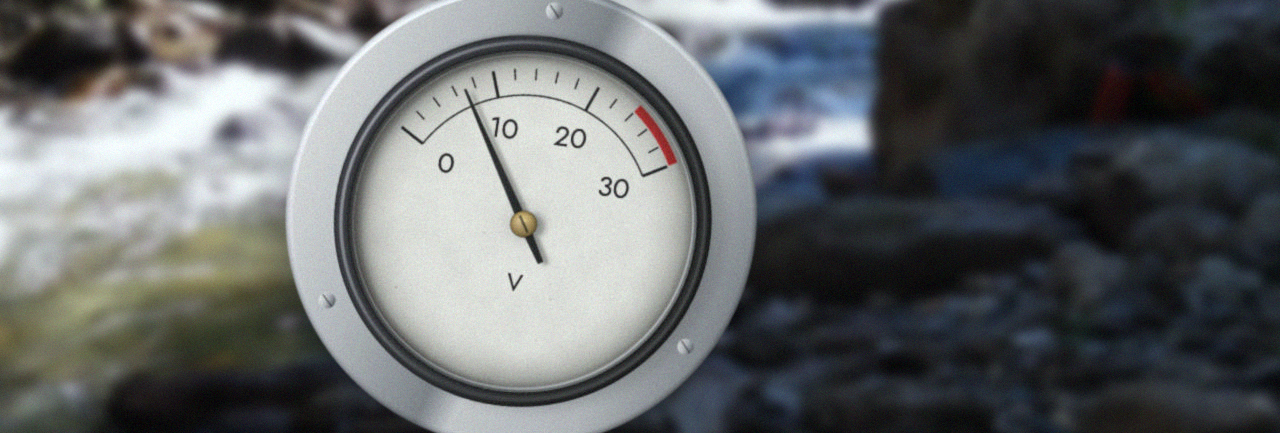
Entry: 7 V
